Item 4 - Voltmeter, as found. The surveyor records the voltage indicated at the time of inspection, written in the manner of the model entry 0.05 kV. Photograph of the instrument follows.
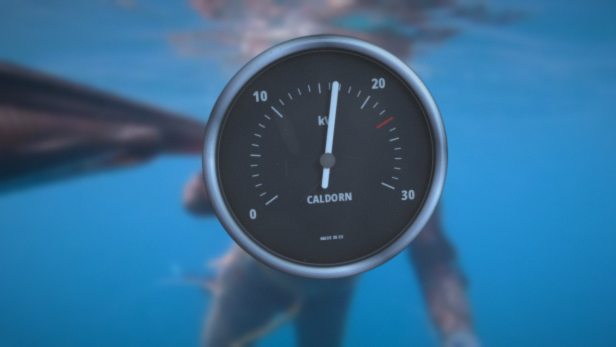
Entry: 16.5 kV
